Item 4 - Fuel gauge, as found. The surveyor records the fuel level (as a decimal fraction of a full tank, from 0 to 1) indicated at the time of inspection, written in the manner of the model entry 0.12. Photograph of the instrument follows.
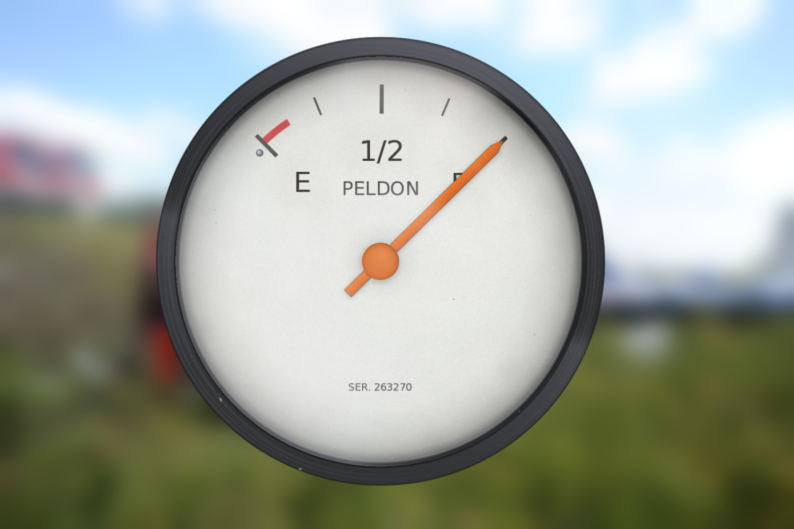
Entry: 1
